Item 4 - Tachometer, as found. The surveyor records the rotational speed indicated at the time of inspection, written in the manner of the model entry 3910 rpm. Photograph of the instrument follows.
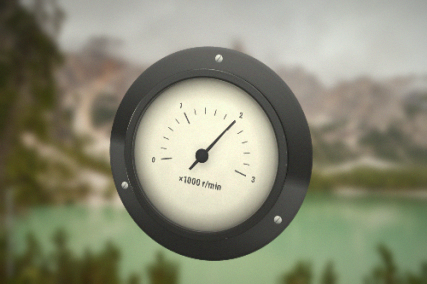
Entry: 2000 rpm
